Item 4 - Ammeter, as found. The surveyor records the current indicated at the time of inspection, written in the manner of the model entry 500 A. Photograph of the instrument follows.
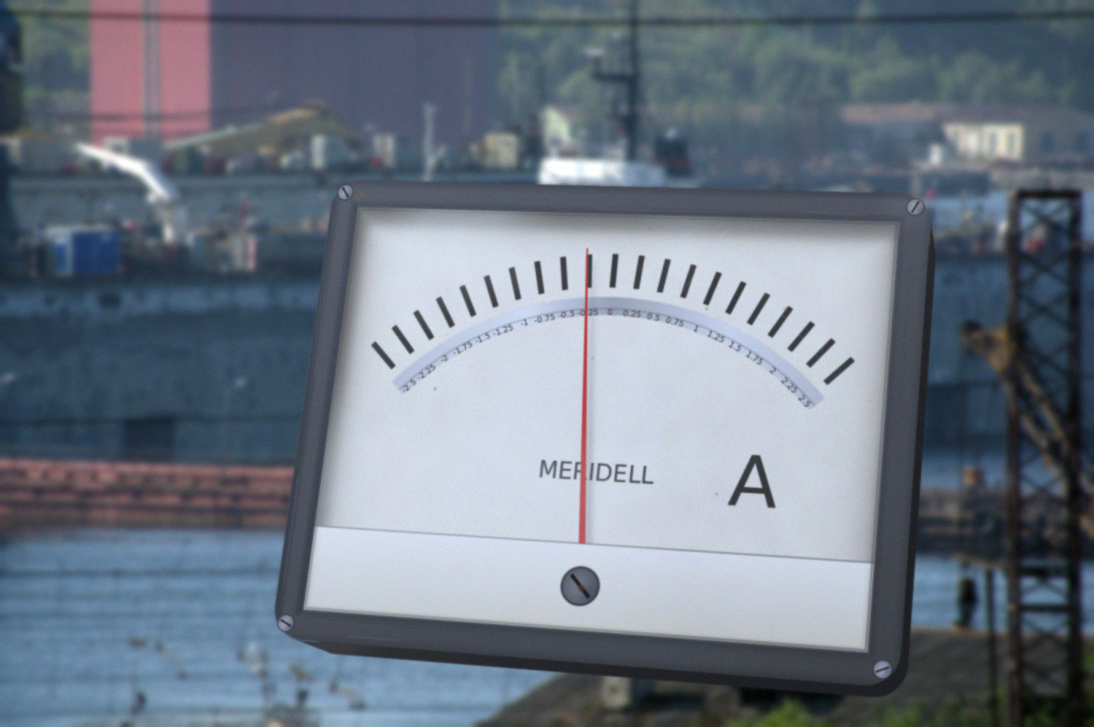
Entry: -0.25 A
